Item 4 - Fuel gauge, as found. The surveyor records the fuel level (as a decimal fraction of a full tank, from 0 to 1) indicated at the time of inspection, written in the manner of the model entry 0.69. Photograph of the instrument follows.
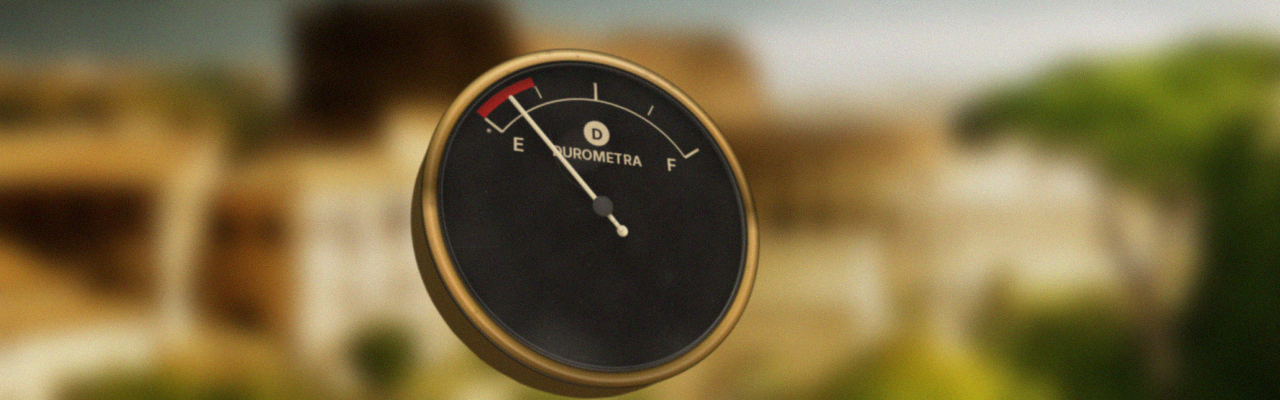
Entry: 0.125
